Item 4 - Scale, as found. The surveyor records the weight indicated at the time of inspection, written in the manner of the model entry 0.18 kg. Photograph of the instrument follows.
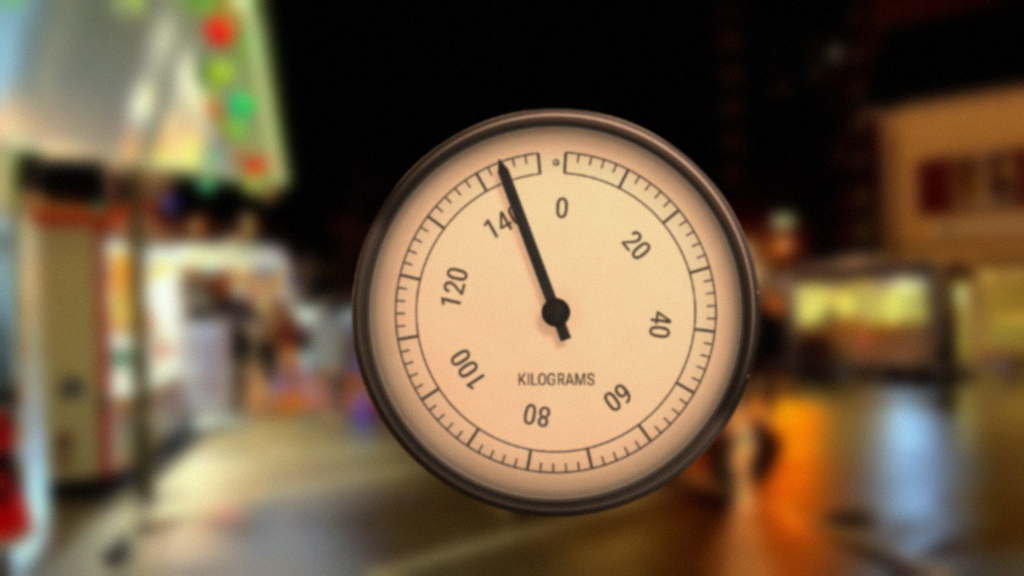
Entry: 144 kg
